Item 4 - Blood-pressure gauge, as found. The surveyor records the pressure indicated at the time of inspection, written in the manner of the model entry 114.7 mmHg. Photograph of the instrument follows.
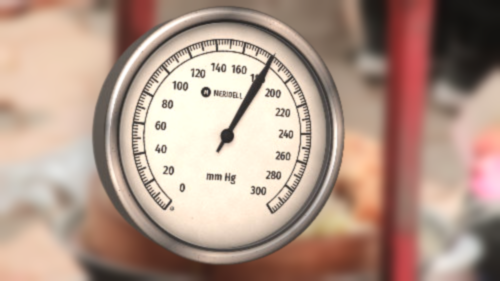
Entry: 180 mmHg
